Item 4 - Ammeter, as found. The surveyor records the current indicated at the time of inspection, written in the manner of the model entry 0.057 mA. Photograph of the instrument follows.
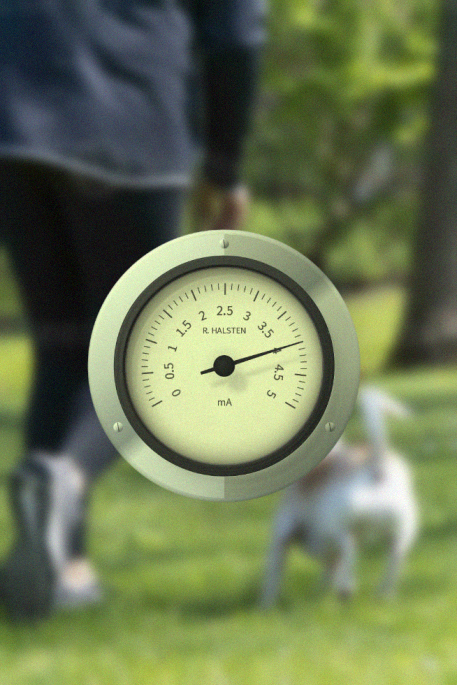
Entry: 4 mA
